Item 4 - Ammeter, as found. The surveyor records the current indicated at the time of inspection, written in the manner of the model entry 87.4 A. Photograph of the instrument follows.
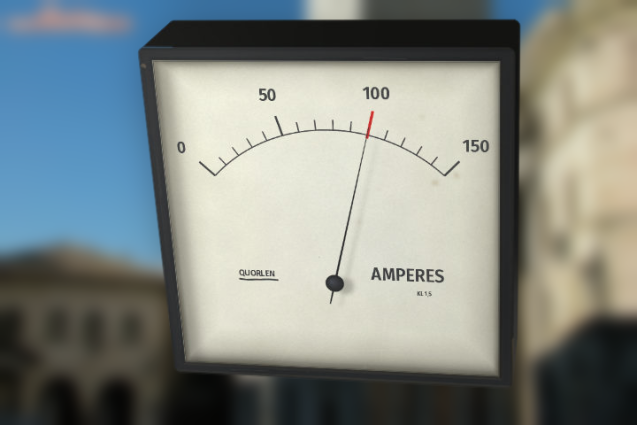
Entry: 100 A
